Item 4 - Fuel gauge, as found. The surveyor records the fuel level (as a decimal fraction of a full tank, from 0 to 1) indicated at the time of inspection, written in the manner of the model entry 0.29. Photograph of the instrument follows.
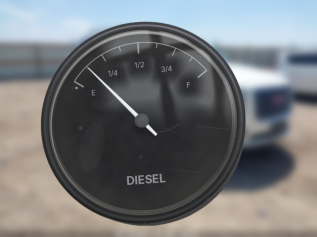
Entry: 0.125
